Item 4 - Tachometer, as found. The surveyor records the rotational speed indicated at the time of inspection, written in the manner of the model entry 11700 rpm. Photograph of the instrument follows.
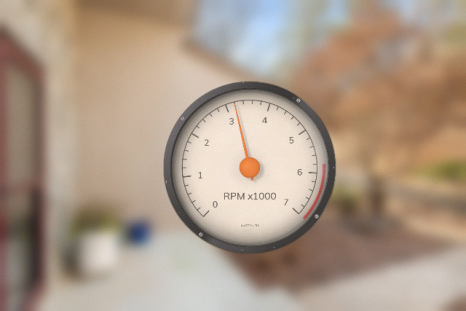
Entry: 3200 rpm
